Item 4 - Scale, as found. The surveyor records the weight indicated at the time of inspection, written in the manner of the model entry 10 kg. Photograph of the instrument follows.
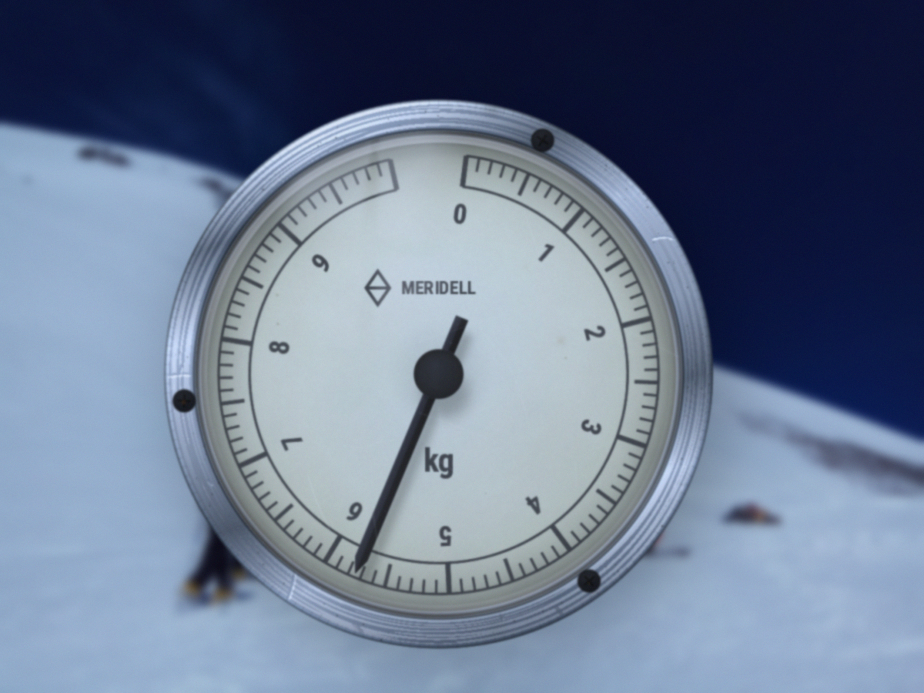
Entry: 5.75 kg
